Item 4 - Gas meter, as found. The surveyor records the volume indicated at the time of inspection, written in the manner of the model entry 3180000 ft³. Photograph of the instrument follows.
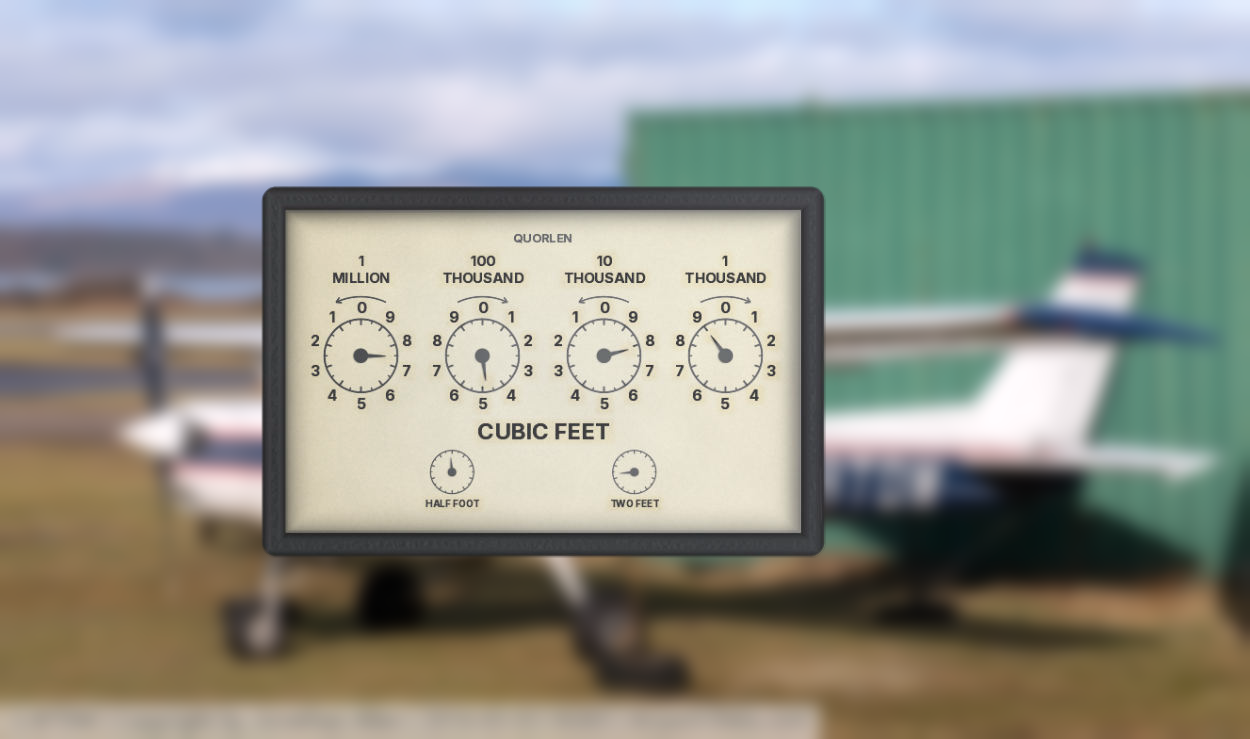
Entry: 747900 ft³
